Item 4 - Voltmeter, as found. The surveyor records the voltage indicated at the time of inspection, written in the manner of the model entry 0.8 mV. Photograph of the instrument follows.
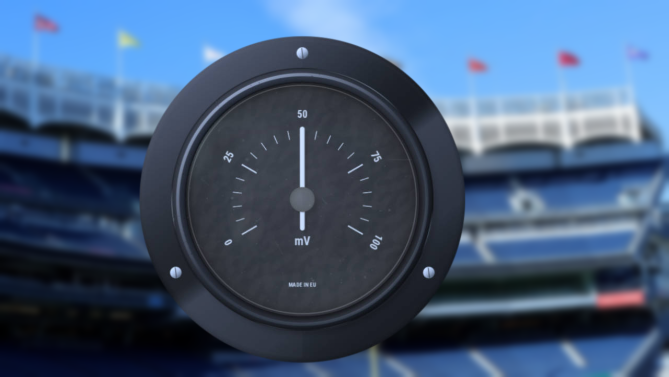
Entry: 50 mV
